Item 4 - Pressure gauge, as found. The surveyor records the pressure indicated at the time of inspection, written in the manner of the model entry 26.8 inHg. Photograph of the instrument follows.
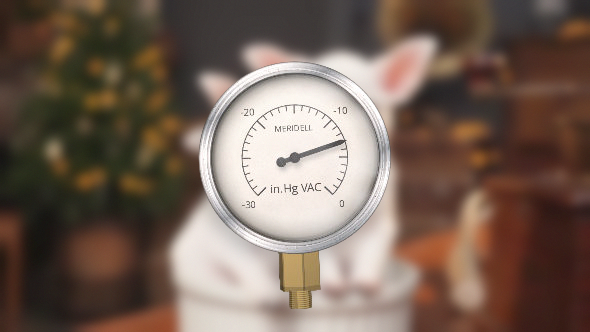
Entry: -7 inHg
